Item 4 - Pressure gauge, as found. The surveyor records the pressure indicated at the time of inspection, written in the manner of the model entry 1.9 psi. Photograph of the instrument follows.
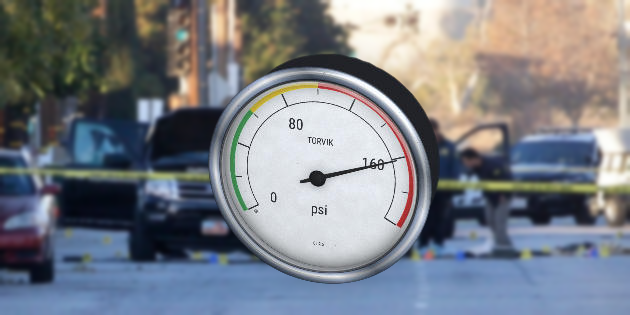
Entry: 160 psi
